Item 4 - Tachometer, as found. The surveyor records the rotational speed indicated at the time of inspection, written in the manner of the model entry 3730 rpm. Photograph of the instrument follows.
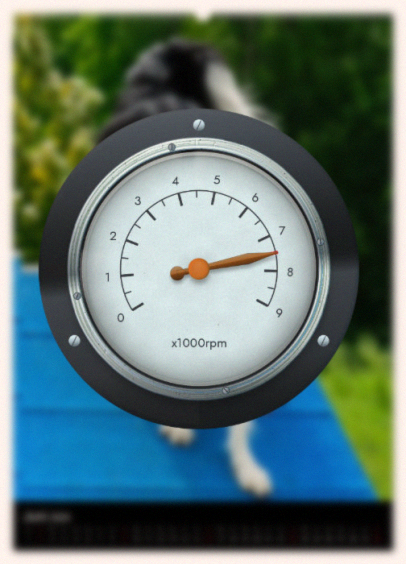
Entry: 7500 rpm
